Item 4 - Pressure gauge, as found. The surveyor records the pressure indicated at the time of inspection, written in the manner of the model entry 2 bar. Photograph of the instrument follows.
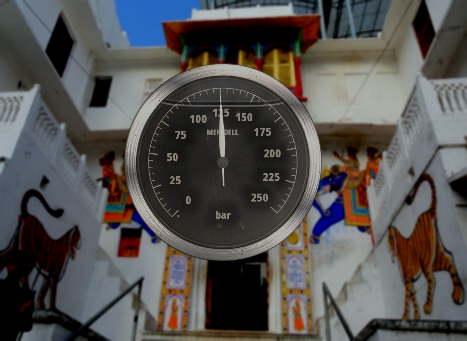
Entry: 125 bar
